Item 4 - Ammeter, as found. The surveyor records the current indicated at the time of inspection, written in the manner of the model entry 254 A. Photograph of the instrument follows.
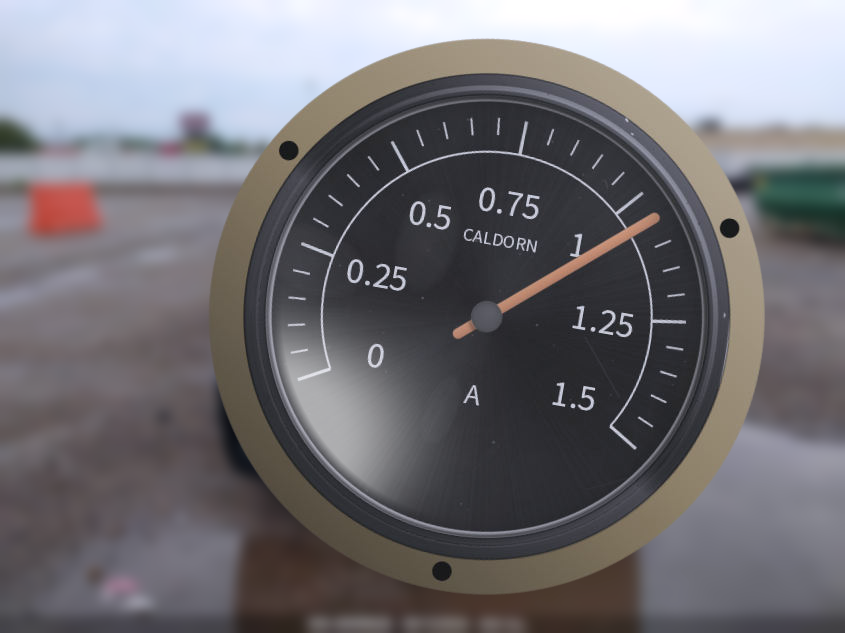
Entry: 1.05 A
